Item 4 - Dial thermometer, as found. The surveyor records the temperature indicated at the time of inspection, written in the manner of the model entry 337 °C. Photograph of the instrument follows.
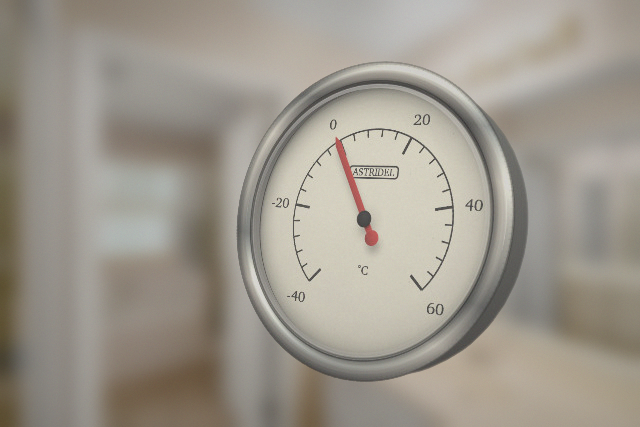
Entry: 0 °C
